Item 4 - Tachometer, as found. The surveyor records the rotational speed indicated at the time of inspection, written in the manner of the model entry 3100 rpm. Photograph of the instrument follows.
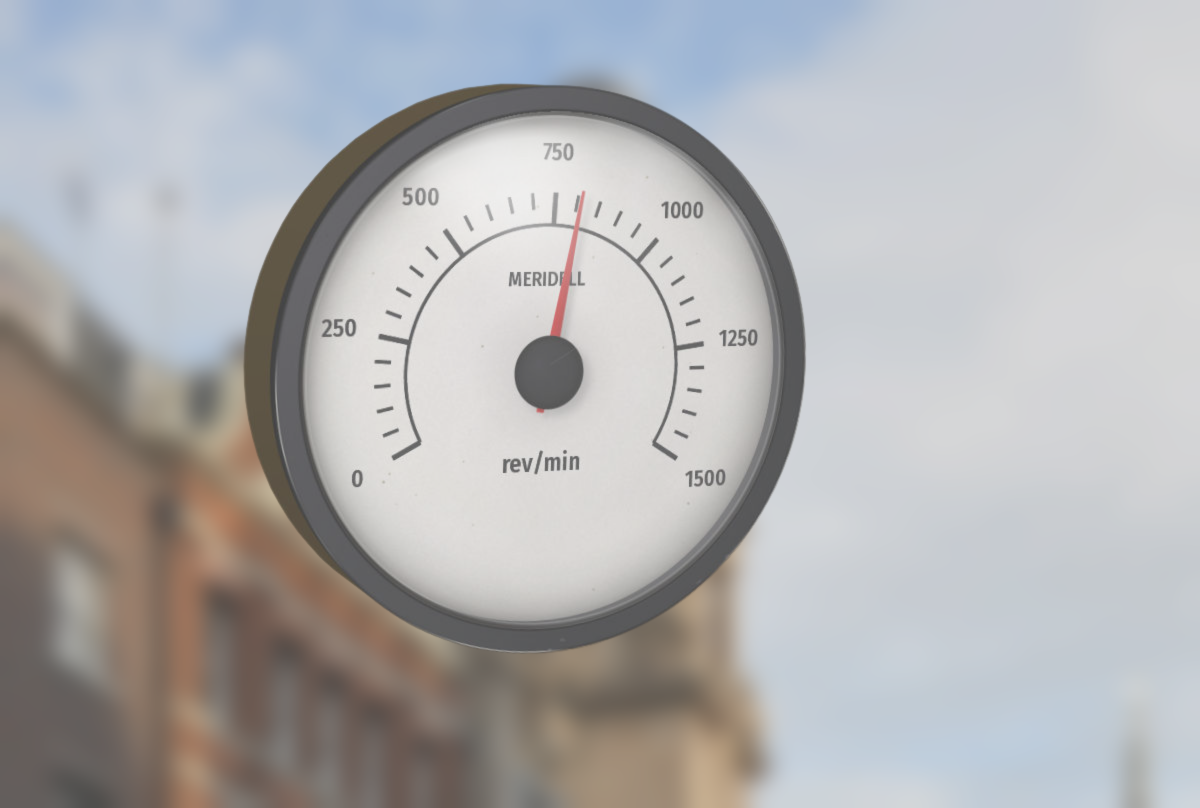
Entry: 800 rpm
